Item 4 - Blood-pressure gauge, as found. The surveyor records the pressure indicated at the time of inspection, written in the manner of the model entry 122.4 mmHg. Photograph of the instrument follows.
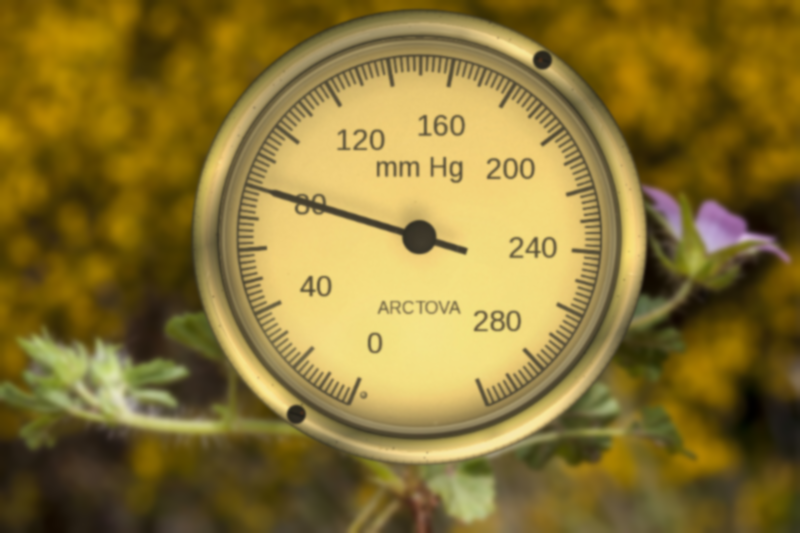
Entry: 80 mmHg
